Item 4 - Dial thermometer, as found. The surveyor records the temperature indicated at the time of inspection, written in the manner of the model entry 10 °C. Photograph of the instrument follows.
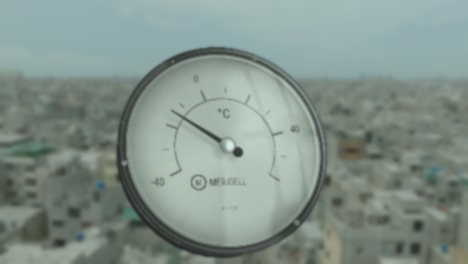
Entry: -15 °C
